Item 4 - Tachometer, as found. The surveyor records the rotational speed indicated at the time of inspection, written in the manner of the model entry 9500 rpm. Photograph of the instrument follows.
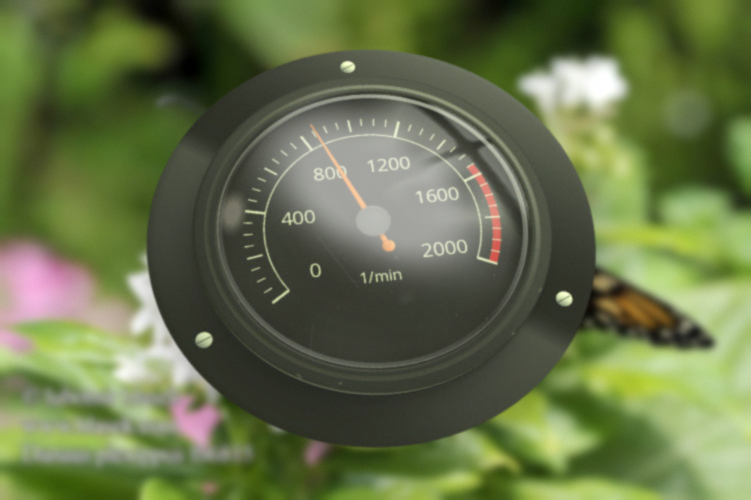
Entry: 850 rpm
